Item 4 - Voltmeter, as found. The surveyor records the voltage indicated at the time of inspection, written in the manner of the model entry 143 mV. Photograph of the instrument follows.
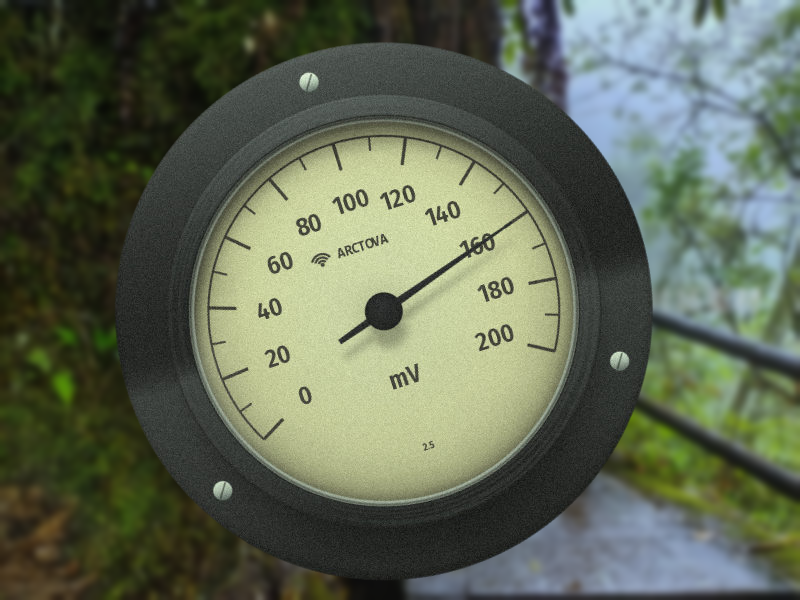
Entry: 160 mV
